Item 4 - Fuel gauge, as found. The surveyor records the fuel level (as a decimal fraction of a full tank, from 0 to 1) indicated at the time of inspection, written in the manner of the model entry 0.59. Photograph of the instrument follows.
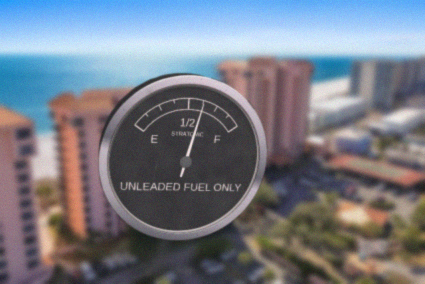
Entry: 0.625
